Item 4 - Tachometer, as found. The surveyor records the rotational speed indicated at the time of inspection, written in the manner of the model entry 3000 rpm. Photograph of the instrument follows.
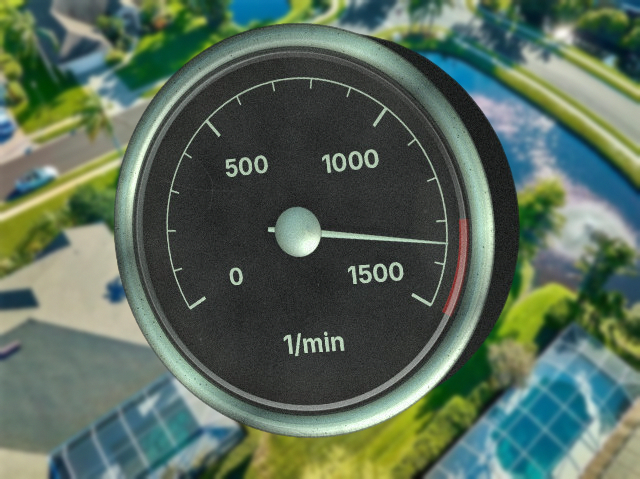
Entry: 1350 rpm
